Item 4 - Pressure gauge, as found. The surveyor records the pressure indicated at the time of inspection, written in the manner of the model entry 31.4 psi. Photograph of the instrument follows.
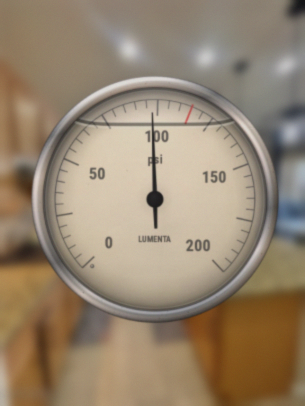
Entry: 97.5 psi
